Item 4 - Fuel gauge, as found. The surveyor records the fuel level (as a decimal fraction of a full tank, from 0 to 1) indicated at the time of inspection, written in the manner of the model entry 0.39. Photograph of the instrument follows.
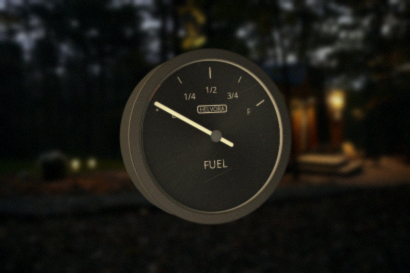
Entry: 0
